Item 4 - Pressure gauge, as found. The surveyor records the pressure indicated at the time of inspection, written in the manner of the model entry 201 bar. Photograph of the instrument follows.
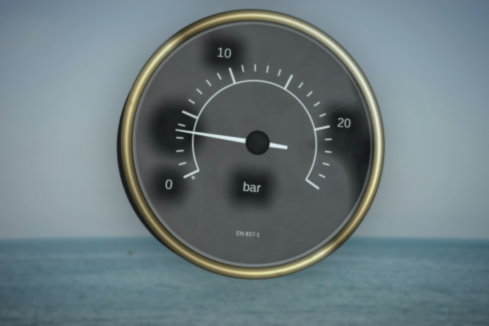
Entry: 3.5 bar
